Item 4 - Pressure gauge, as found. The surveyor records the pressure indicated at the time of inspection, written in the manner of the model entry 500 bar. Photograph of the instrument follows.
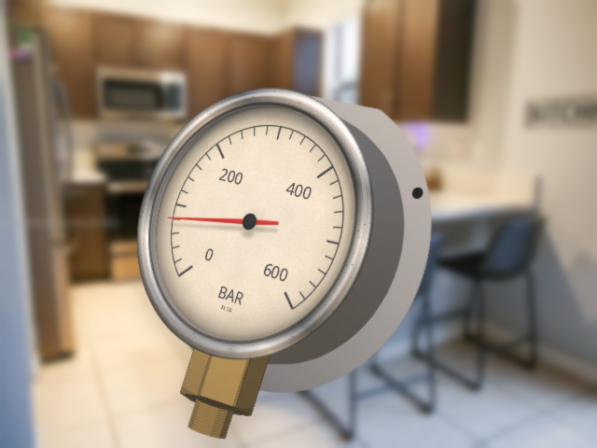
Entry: 80 bar
